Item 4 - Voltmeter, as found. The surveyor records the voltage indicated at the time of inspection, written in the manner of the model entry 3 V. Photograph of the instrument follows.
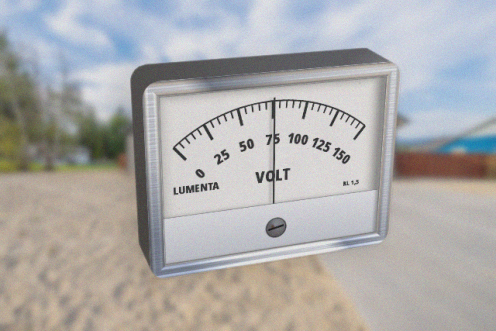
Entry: 75 V
